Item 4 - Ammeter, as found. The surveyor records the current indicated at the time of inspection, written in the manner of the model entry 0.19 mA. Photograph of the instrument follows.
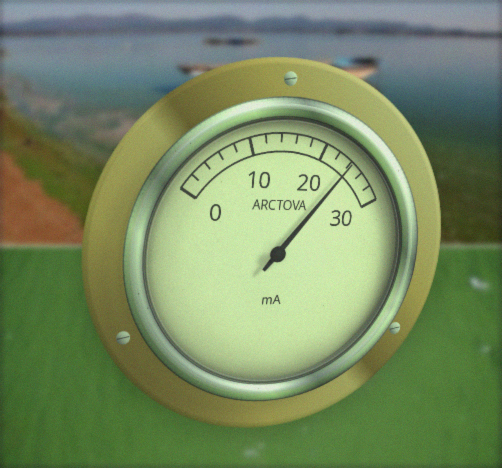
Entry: 24 mA
